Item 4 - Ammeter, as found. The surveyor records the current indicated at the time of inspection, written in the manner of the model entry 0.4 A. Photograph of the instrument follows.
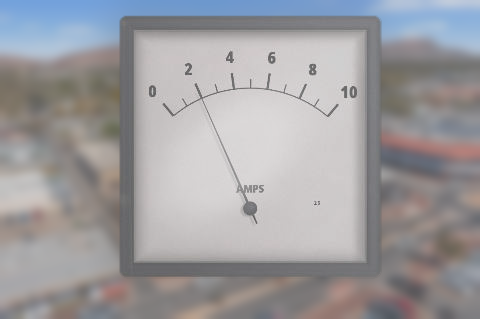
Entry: 2 A
